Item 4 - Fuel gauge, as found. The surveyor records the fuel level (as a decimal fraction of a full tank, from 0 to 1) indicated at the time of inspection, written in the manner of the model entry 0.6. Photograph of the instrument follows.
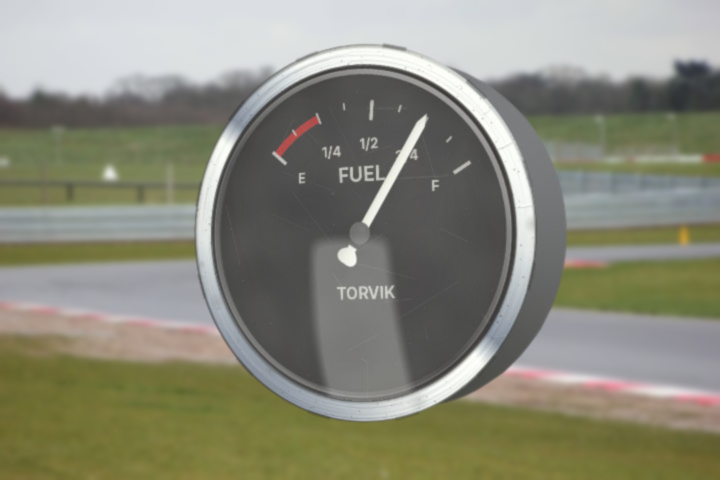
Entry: 0.75
